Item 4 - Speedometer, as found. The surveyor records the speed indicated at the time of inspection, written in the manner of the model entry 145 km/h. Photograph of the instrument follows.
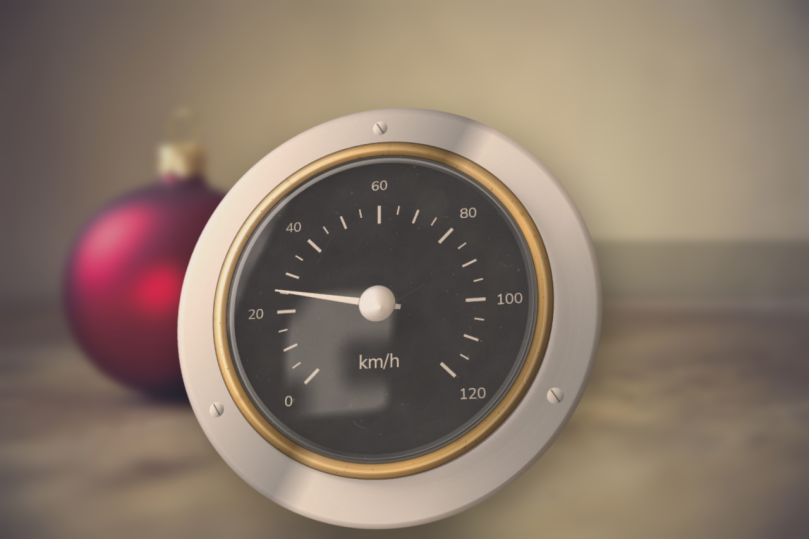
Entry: 25 km/h
